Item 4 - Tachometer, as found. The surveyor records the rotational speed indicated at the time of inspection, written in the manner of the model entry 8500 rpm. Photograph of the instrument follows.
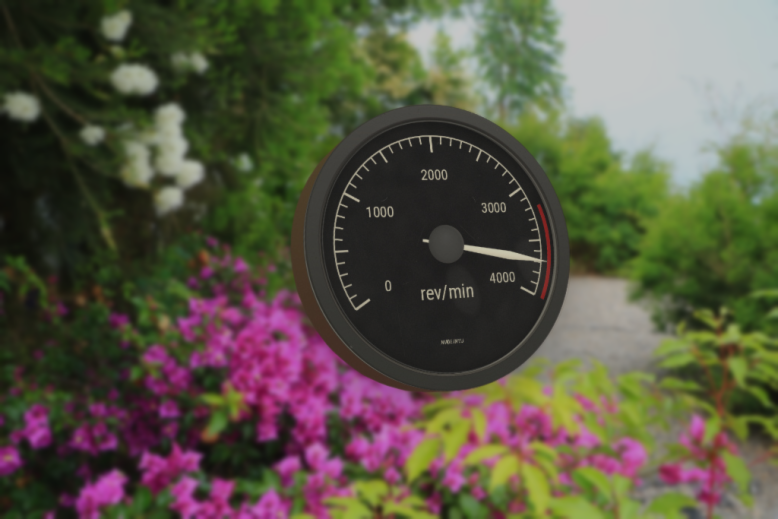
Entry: 3700 rpm
